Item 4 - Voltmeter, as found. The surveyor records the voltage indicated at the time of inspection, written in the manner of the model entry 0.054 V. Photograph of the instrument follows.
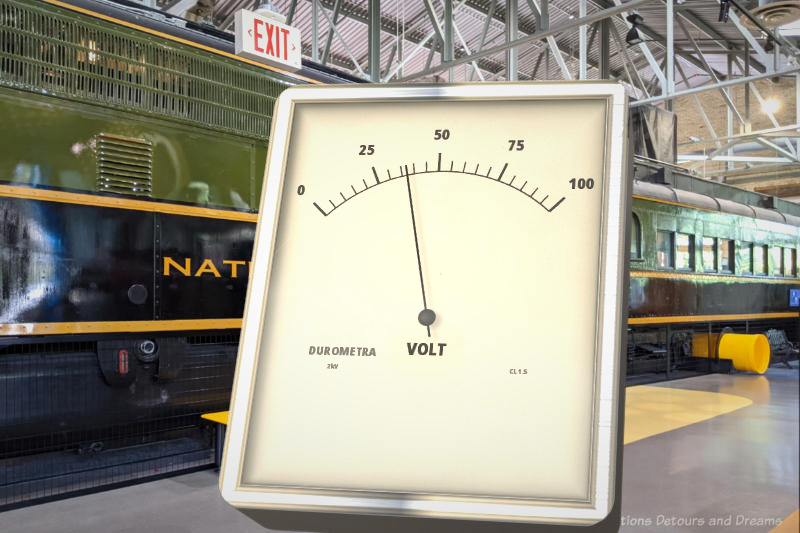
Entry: 37.5 V
